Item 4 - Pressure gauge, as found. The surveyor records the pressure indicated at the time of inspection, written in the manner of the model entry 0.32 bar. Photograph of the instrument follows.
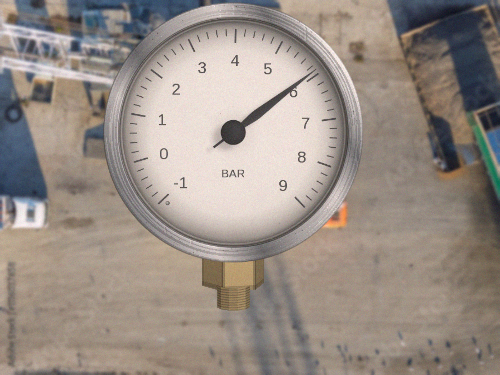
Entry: 5.9 bar
